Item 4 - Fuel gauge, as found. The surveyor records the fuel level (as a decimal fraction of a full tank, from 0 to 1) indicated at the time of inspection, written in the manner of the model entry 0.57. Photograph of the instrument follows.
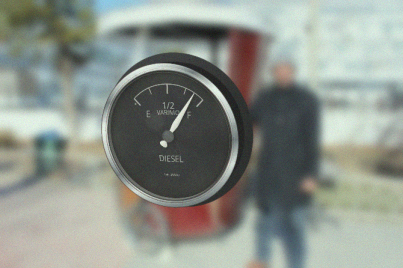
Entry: 0.875
